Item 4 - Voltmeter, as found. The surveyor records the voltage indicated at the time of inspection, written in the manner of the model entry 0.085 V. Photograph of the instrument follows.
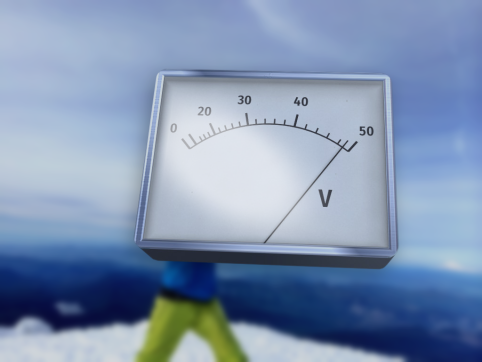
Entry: 49 V
